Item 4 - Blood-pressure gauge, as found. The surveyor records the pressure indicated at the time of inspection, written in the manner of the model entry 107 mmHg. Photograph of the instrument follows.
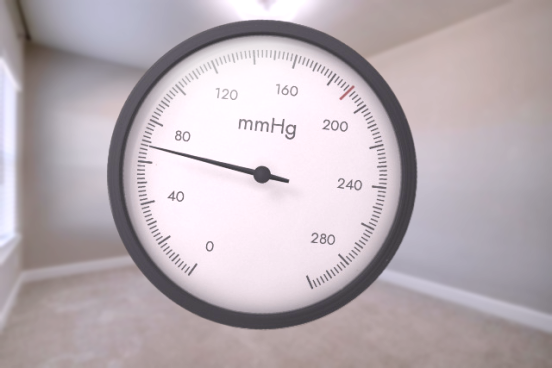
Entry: 68 mmHg
